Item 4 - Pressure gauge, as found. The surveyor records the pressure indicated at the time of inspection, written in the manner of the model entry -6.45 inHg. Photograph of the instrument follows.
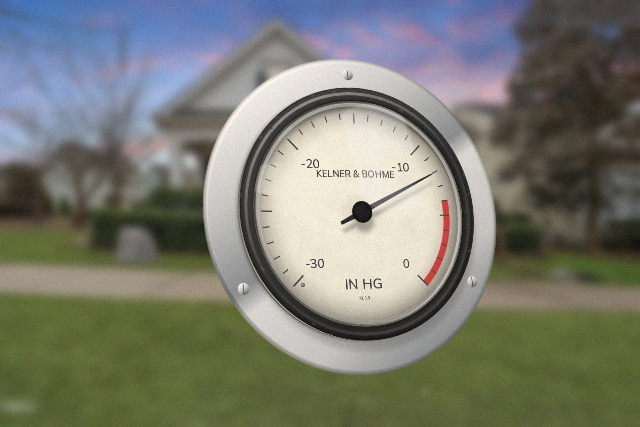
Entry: -8 inHg
